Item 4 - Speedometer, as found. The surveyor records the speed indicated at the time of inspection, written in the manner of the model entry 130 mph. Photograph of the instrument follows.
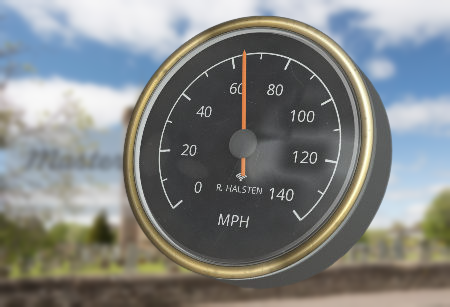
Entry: 65 mph
